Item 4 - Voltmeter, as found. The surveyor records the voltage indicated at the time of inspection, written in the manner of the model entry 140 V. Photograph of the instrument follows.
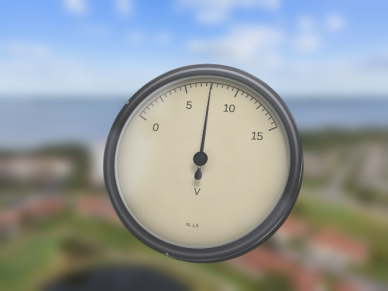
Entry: 7.5 V
